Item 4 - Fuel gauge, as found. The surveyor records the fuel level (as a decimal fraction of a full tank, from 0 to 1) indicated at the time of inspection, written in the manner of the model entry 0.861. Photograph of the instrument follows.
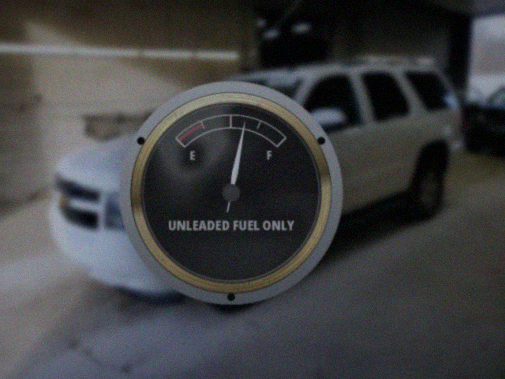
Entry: 0.625
